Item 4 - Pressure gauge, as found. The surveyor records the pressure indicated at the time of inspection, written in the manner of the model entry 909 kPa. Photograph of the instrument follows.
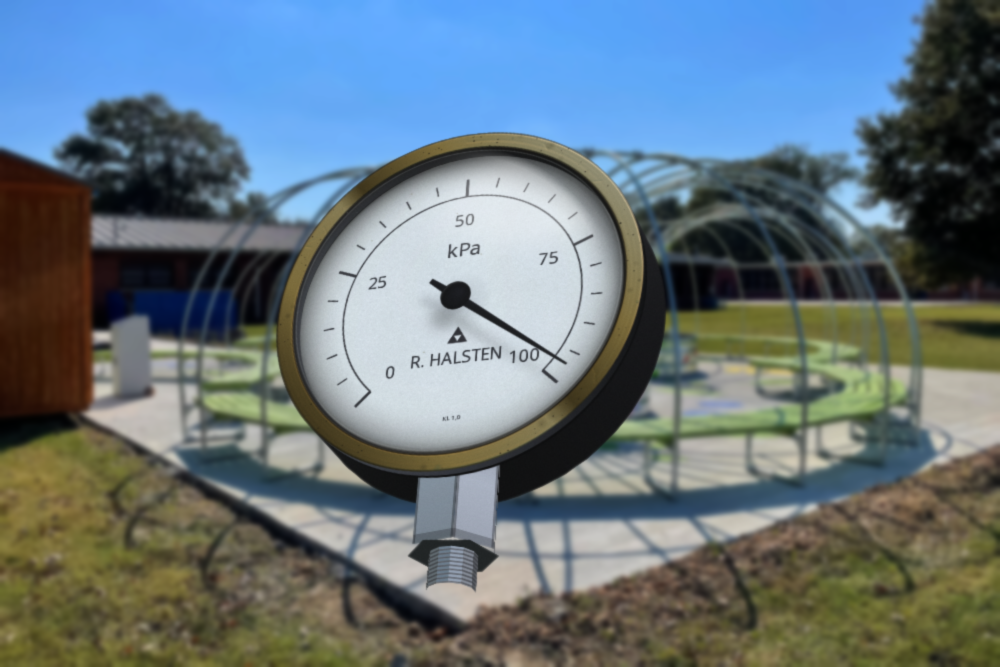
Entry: 97.5 kPa
